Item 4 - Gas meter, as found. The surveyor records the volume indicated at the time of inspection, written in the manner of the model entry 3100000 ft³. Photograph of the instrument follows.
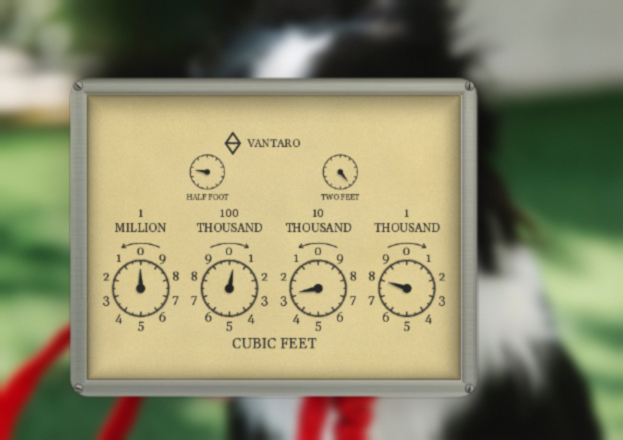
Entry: 2800 ft³
